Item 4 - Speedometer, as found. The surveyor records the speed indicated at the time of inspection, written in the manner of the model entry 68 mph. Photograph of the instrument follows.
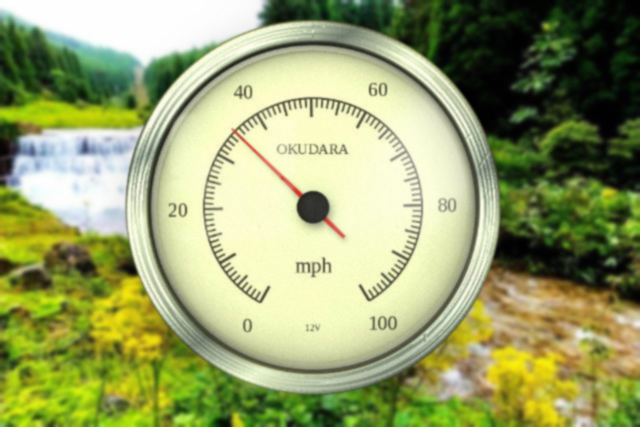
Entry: 35 mph
